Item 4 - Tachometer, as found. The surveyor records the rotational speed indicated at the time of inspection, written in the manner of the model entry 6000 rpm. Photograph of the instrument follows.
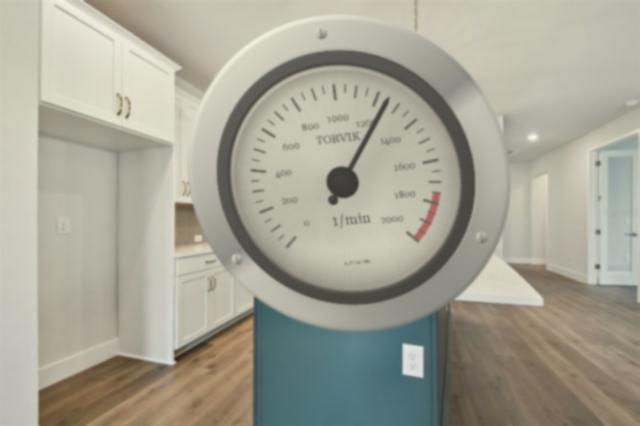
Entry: 1250 rpm
